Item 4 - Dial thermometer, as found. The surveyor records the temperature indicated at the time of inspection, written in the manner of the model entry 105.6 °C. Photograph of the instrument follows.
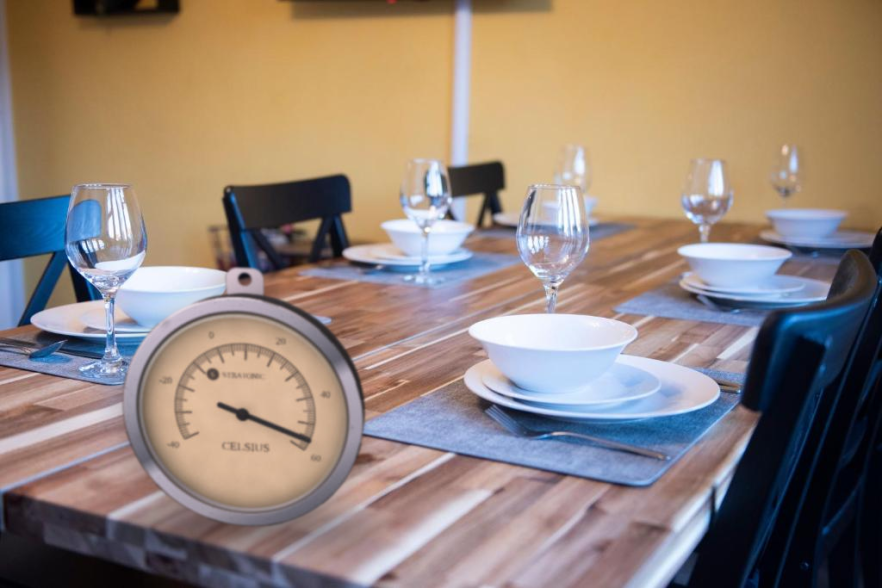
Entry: 55 °C
